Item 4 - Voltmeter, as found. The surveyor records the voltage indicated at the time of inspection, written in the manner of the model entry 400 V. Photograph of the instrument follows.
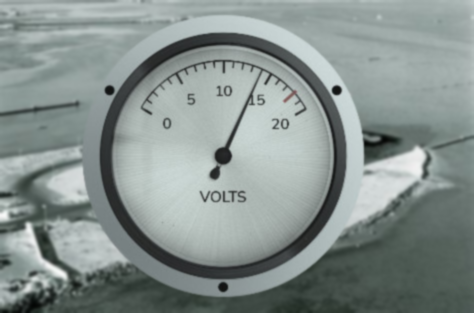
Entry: 14 V
